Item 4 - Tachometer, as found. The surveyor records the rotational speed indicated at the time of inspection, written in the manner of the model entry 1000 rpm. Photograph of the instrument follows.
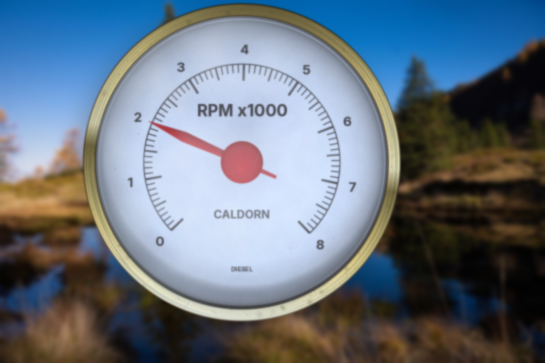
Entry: 2000 rpm
